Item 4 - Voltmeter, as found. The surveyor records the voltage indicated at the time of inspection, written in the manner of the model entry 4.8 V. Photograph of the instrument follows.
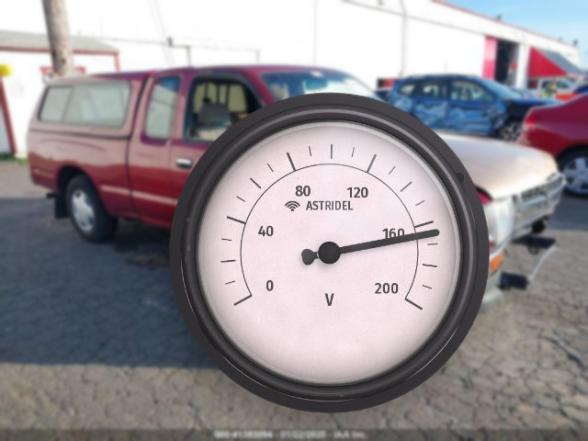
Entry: 165 V
